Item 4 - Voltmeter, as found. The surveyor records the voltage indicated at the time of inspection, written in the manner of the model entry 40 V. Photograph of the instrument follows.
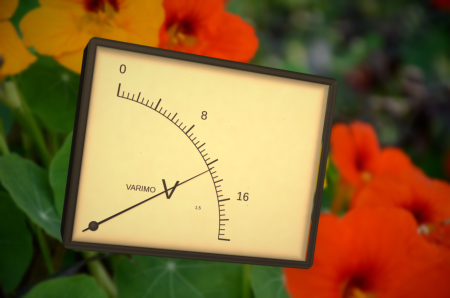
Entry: 12.5 V
